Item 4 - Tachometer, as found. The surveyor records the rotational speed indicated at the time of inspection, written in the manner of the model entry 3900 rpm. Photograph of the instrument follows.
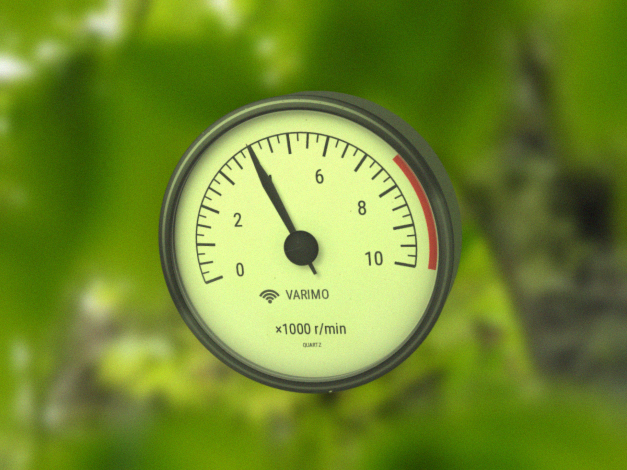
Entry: 4000 rpm
